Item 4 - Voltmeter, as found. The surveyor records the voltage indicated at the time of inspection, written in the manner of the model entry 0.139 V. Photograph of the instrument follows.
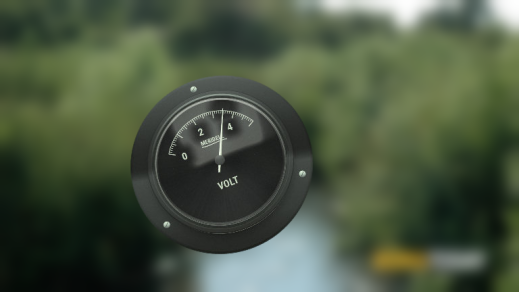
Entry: 3.5 V
